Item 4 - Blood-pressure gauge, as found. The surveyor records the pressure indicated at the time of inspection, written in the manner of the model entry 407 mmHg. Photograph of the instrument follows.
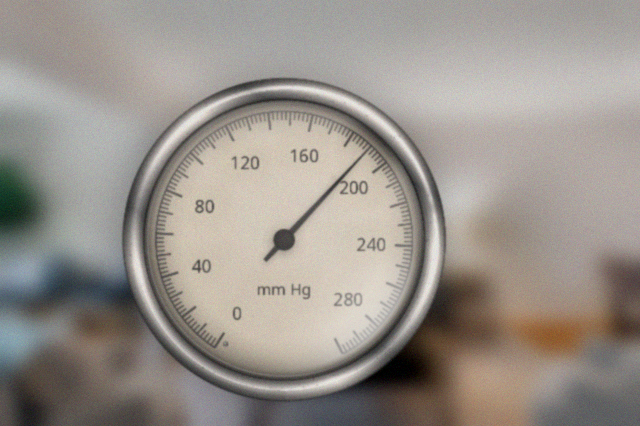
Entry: 190 mmHg
